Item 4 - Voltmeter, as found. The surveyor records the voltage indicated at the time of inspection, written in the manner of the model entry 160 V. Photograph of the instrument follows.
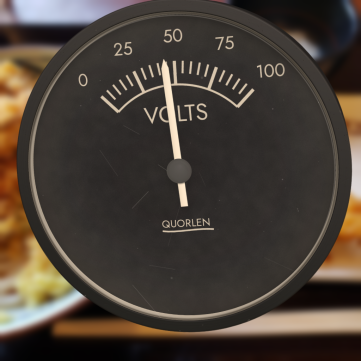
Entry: 45 V
